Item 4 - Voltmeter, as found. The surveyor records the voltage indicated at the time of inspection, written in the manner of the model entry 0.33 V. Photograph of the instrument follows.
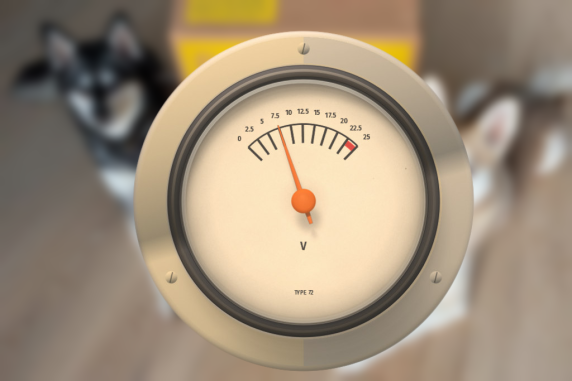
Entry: 7.5 V
